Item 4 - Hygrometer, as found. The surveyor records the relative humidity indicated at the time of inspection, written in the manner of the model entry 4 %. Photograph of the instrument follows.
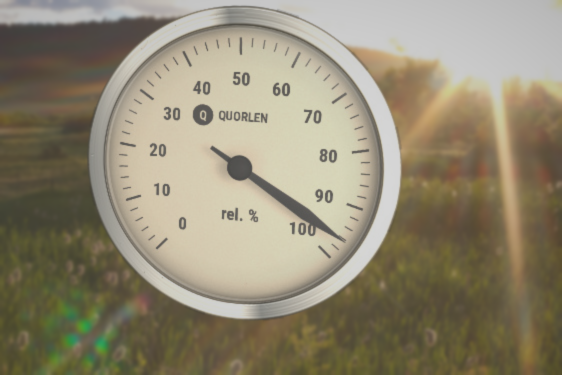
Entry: 96 %
